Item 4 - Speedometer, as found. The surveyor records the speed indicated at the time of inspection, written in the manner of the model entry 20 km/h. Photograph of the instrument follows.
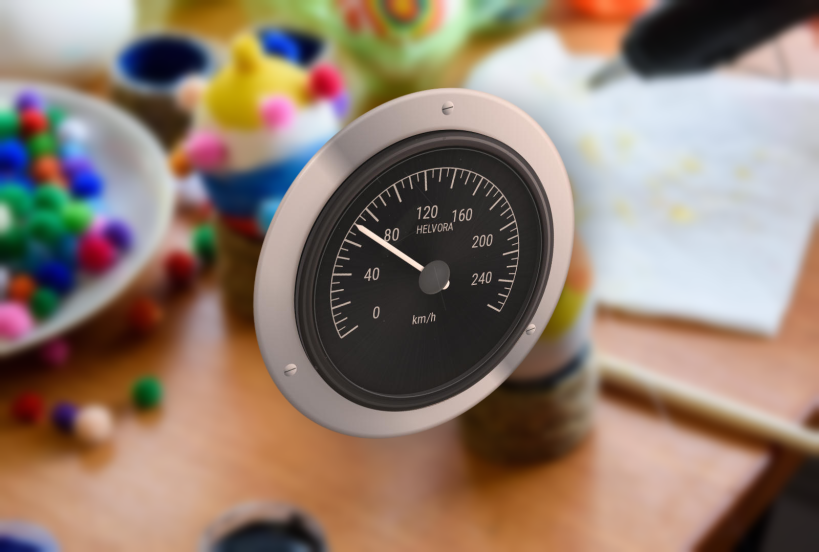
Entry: 70 km/h
